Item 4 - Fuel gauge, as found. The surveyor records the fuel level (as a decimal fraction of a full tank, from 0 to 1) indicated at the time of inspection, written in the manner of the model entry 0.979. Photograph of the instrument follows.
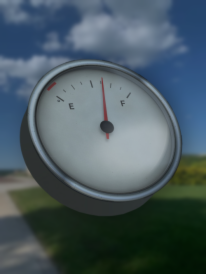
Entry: 0.625
